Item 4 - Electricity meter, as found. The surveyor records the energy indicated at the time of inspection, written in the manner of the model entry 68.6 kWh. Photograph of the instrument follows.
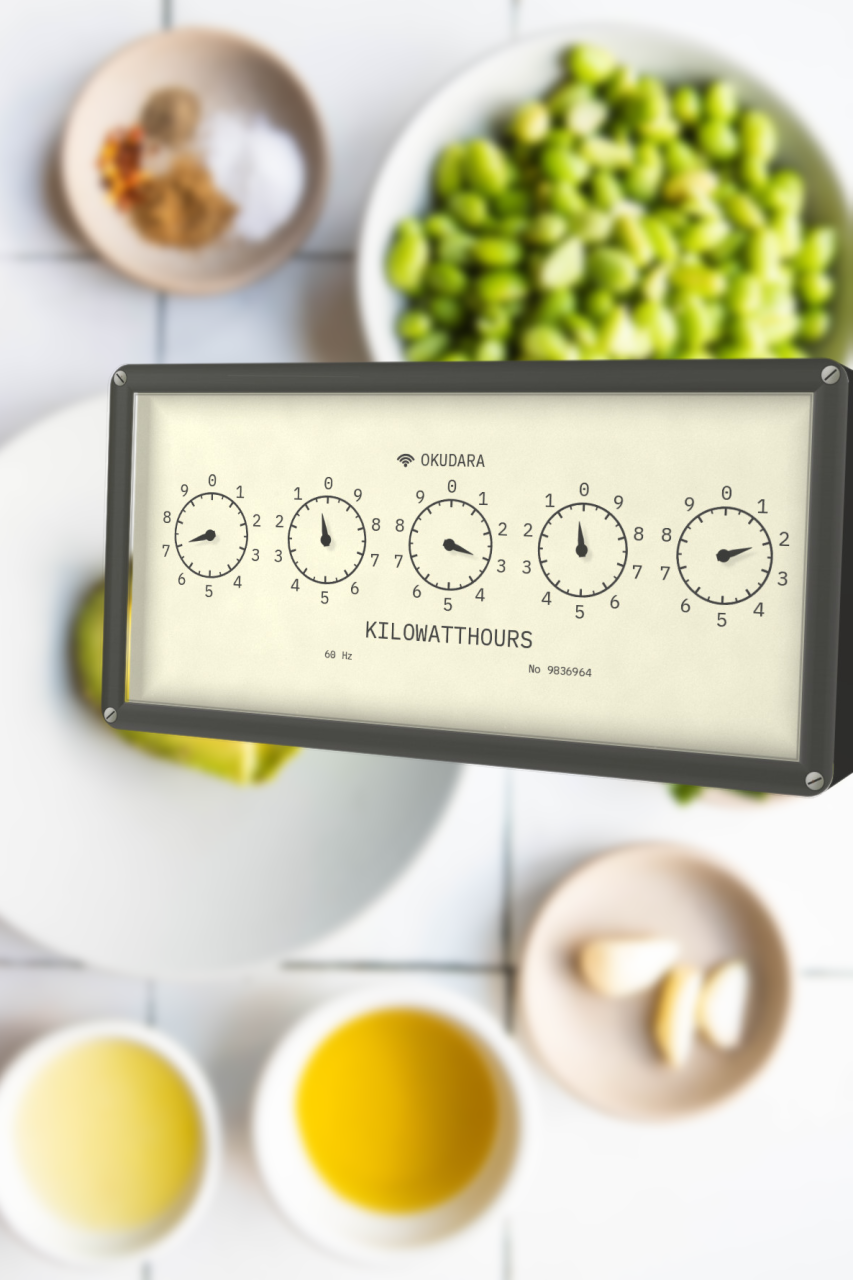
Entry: 70302 kWh
